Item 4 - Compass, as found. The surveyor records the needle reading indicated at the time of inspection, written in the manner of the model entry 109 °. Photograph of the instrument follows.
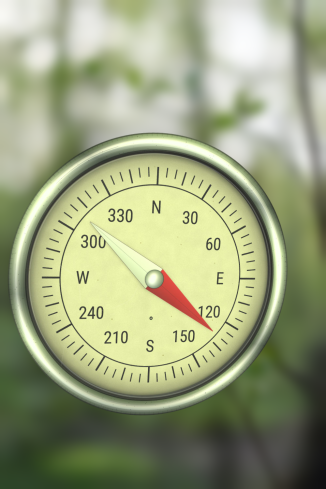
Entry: 130 °
